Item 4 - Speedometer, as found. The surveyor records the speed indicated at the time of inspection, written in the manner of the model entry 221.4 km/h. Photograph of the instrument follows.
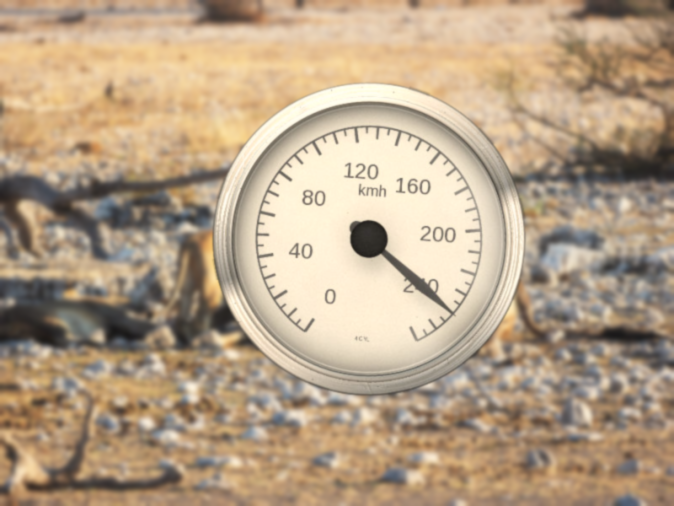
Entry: 240 km/h
